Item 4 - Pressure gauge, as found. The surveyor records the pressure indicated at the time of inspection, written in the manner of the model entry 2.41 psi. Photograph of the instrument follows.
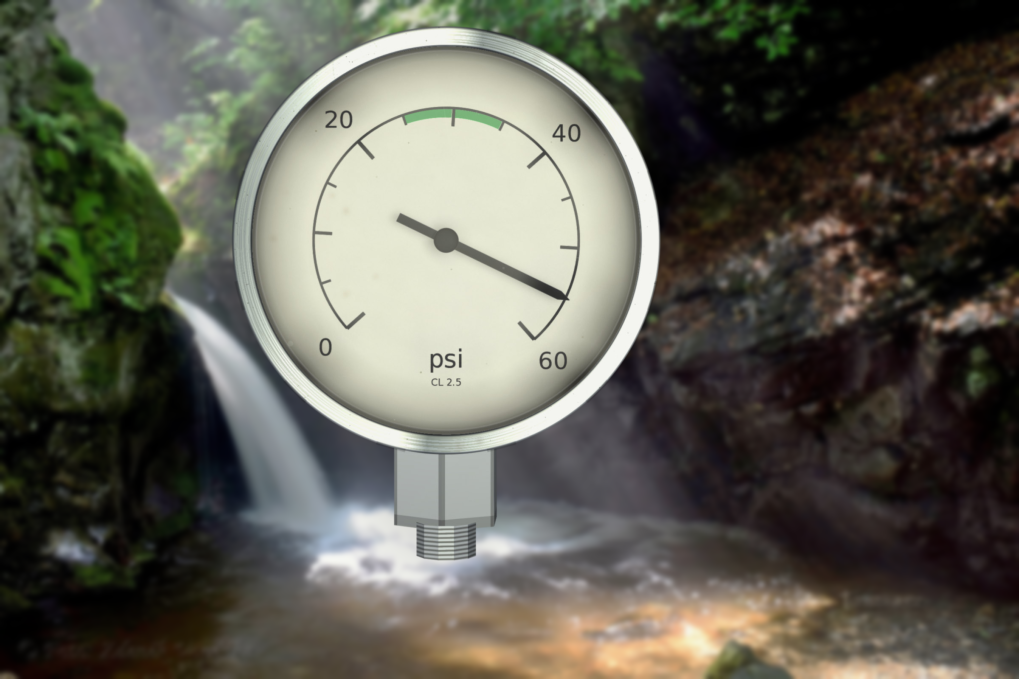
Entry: 55 psi
